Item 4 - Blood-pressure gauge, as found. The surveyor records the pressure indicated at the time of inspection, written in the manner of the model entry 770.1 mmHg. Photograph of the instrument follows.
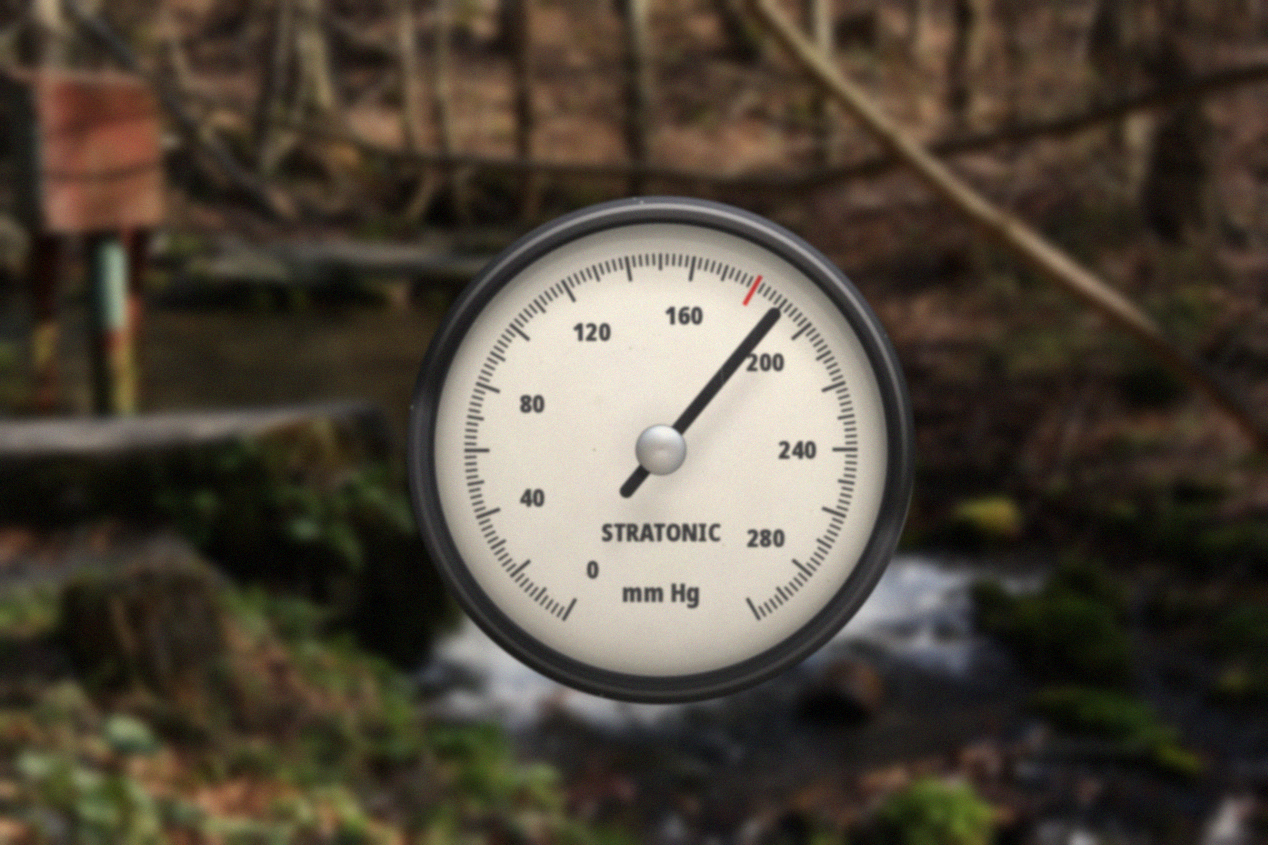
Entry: 190 mmHg
